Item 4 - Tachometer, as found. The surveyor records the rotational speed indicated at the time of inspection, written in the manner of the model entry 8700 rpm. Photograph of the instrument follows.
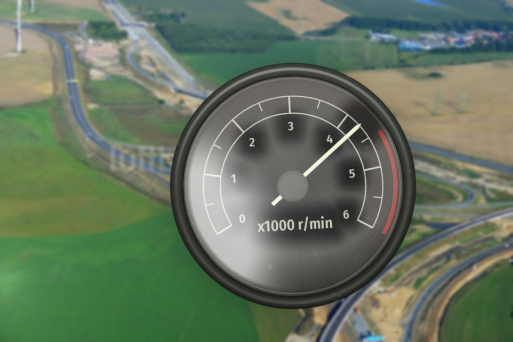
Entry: 4250 rpm
